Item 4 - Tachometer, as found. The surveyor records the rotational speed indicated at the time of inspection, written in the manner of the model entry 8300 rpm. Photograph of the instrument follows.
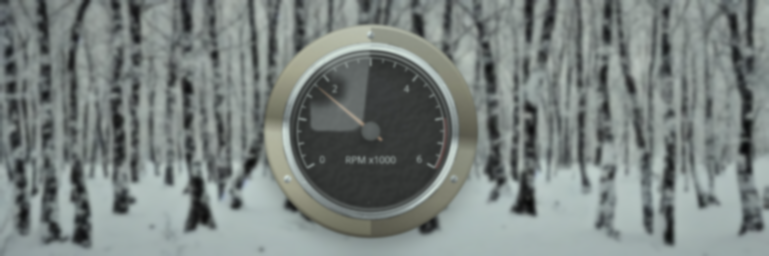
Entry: 1750 rpm
